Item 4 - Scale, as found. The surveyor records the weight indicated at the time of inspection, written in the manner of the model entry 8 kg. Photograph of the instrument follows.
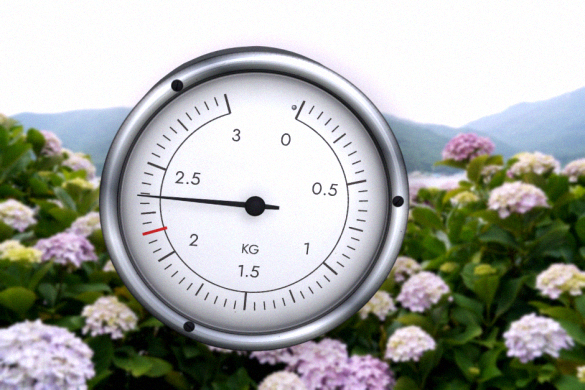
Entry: 2.35 kg
